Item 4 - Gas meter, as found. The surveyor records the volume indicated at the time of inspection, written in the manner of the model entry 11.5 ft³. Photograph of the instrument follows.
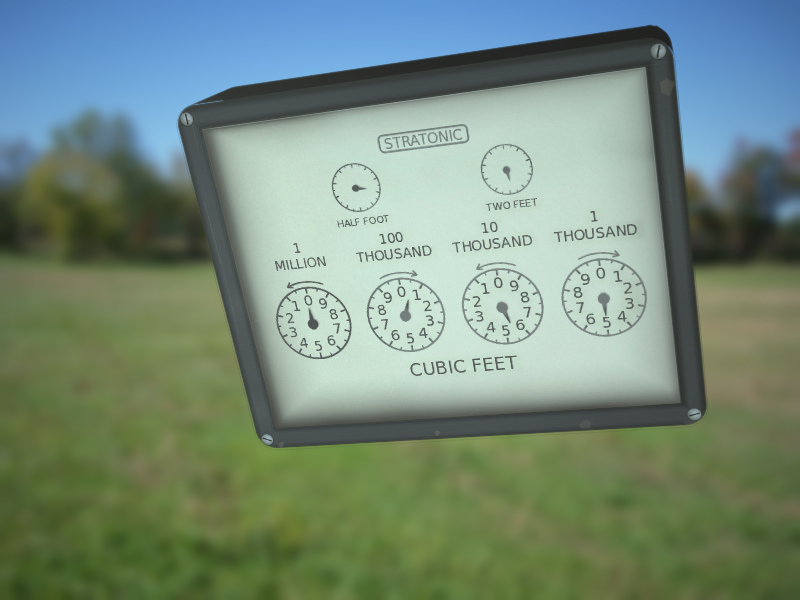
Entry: 5500 ft³
